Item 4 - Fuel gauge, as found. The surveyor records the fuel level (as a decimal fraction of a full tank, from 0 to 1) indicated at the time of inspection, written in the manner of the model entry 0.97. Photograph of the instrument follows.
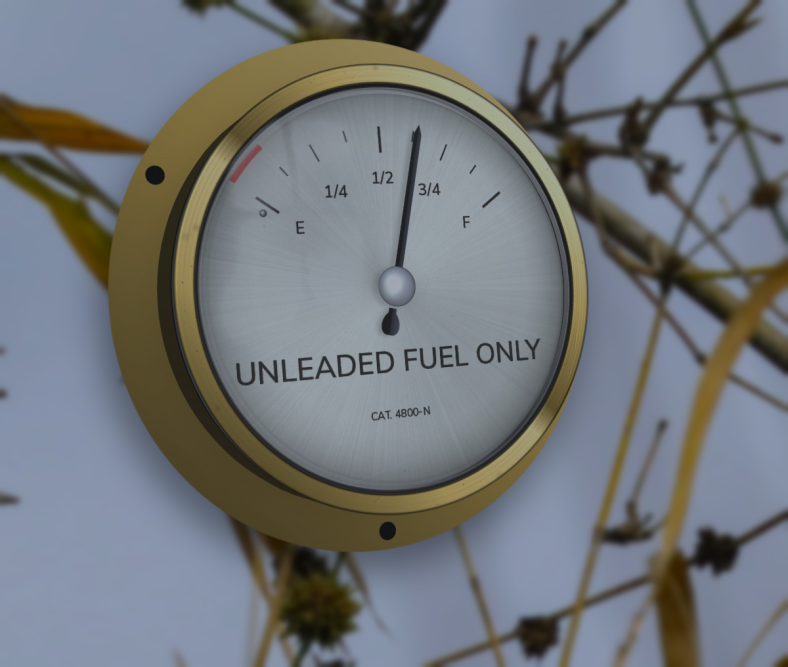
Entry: 0.625
